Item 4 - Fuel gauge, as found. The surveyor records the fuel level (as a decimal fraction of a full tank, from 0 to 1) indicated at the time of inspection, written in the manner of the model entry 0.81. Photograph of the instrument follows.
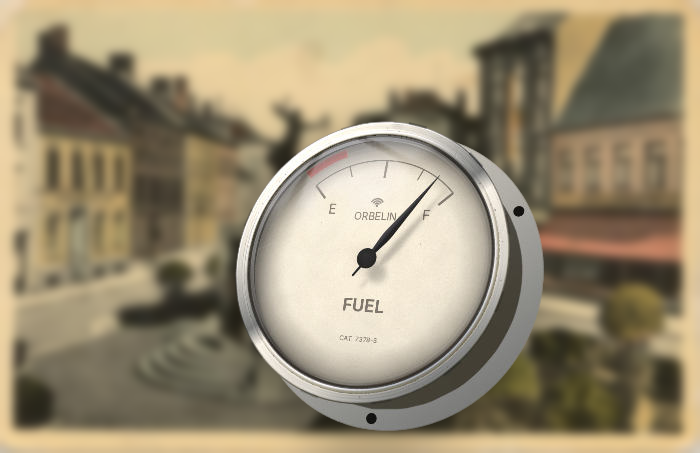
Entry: 0.875
